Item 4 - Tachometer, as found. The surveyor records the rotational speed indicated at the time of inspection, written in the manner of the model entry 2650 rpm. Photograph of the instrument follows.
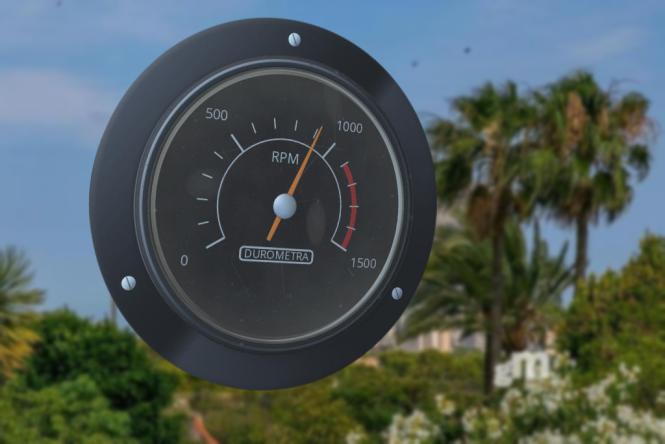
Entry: 900 rpm
